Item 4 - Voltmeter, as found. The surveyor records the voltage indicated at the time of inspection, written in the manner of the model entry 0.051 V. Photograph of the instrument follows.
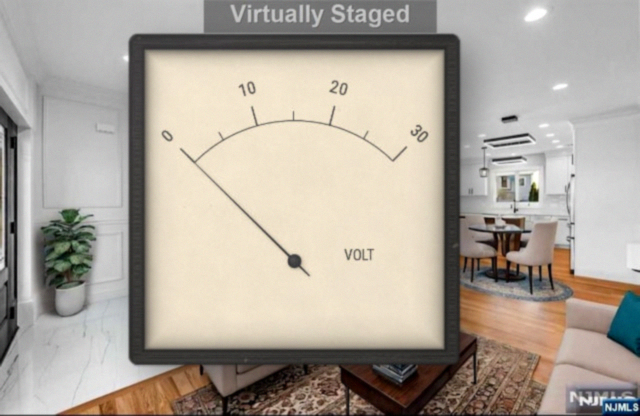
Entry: 0 V
